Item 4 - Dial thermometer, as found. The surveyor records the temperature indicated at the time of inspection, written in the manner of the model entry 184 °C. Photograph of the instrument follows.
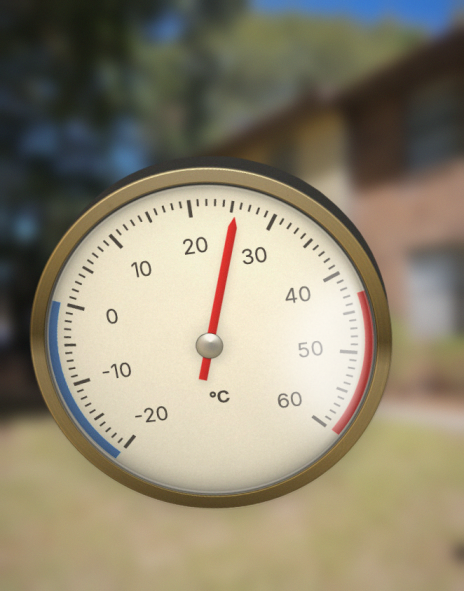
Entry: 25.5 °C
